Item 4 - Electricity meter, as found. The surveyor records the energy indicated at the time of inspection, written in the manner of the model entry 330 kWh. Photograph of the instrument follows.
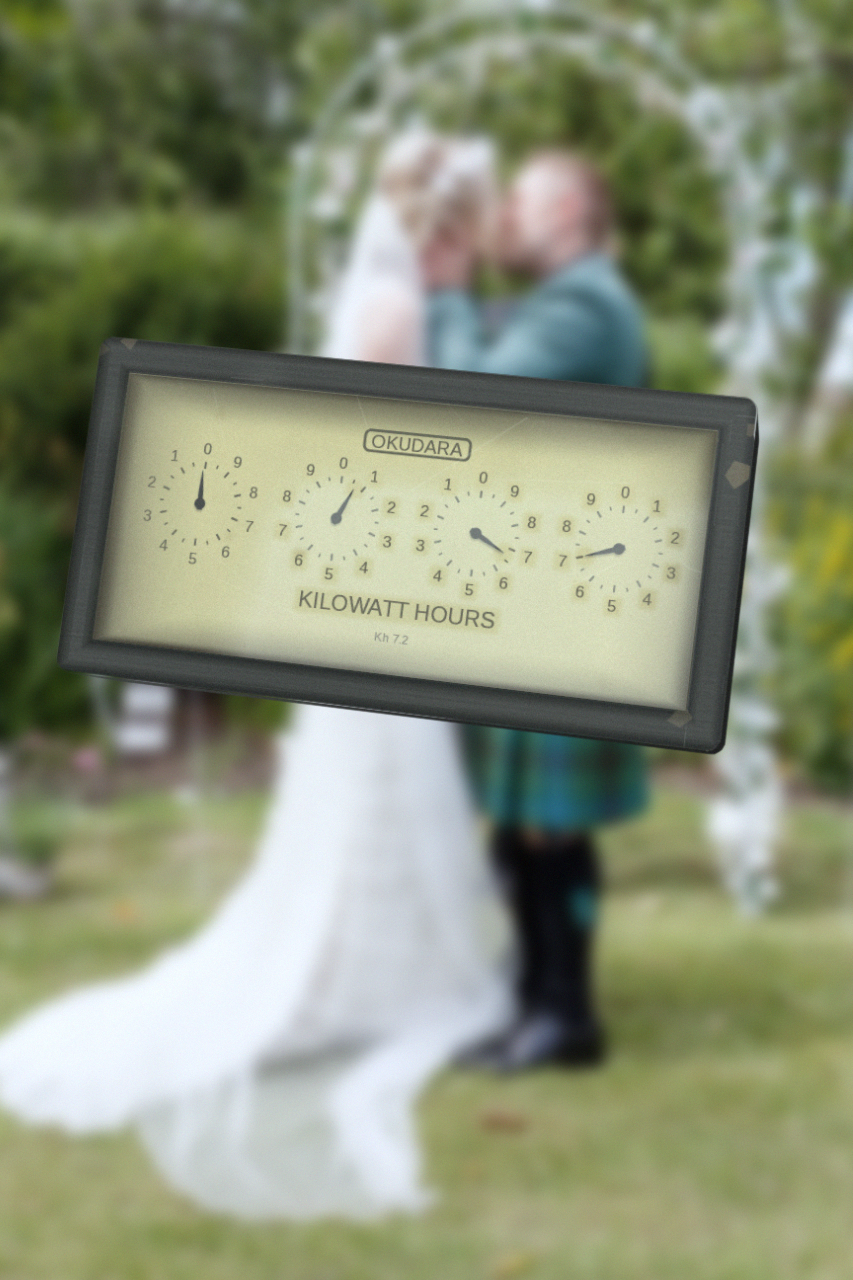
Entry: 67 kWh
